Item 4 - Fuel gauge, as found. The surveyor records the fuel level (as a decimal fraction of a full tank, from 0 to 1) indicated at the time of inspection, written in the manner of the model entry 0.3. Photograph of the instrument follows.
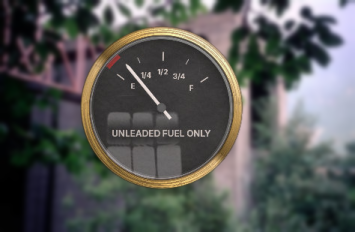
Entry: 0.125
